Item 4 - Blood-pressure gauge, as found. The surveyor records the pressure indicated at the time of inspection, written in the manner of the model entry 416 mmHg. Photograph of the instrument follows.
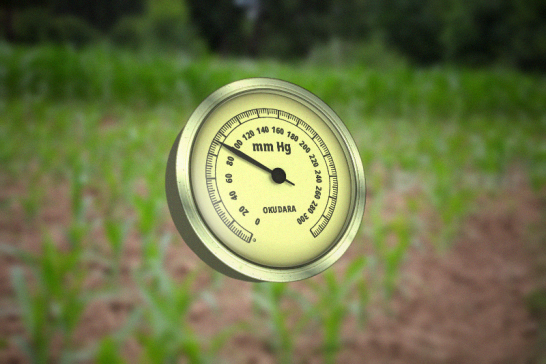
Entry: 90 mmHg
